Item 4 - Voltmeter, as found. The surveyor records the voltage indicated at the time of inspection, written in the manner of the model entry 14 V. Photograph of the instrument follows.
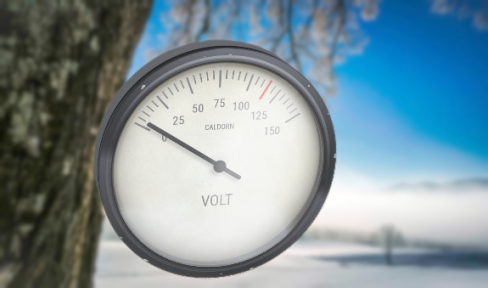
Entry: 5 V
